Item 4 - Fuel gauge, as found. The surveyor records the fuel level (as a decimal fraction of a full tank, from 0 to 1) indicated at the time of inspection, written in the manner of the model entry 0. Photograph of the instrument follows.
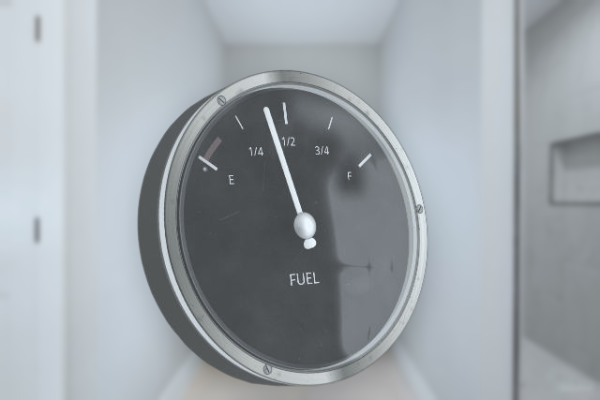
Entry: 0.375
